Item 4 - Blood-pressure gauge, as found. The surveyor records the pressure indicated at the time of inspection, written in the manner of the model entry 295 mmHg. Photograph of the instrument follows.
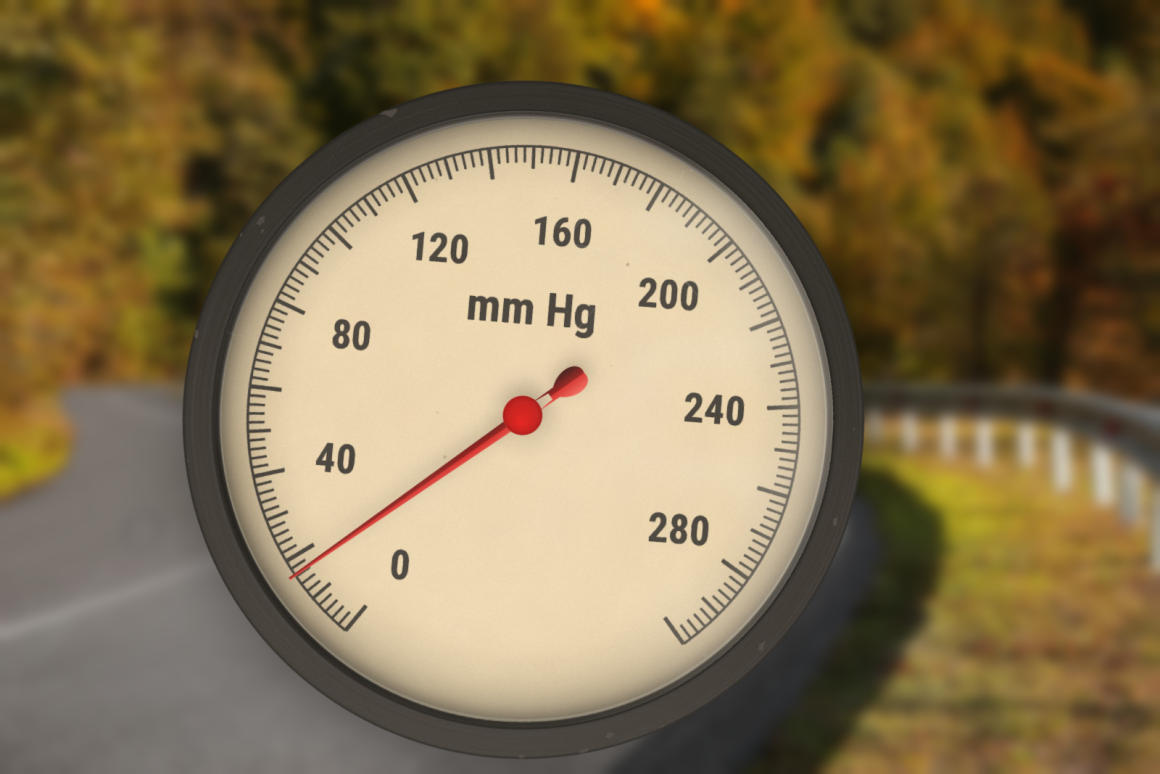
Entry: 16 mmHg
